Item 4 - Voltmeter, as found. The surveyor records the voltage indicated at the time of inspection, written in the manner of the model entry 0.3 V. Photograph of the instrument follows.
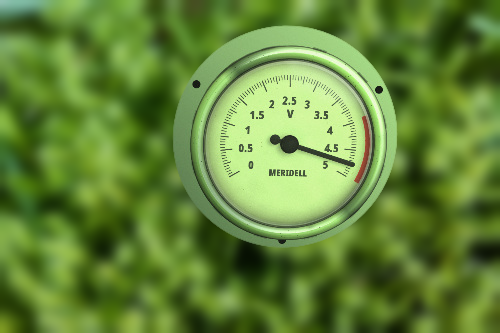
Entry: 4.75 V
